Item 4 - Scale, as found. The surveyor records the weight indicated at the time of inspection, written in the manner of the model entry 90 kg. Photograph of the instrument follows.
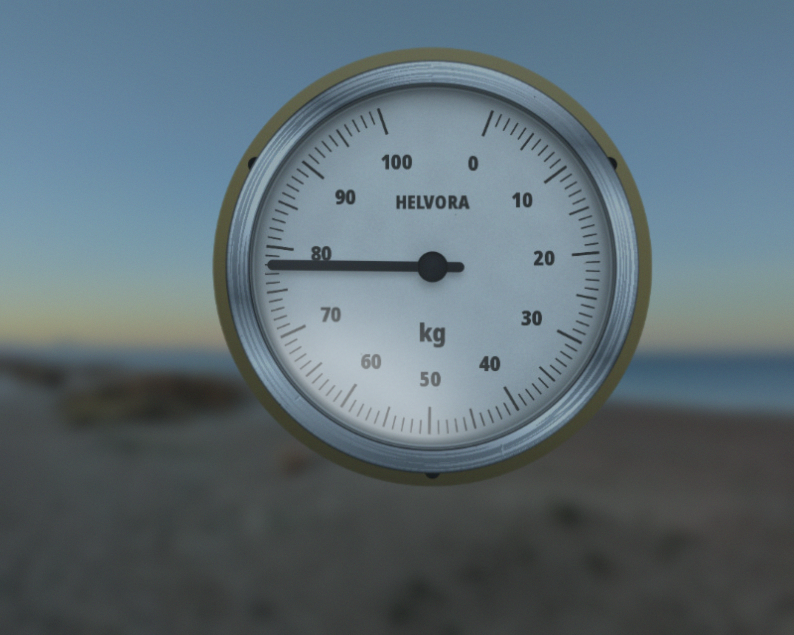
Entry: 78 kg
